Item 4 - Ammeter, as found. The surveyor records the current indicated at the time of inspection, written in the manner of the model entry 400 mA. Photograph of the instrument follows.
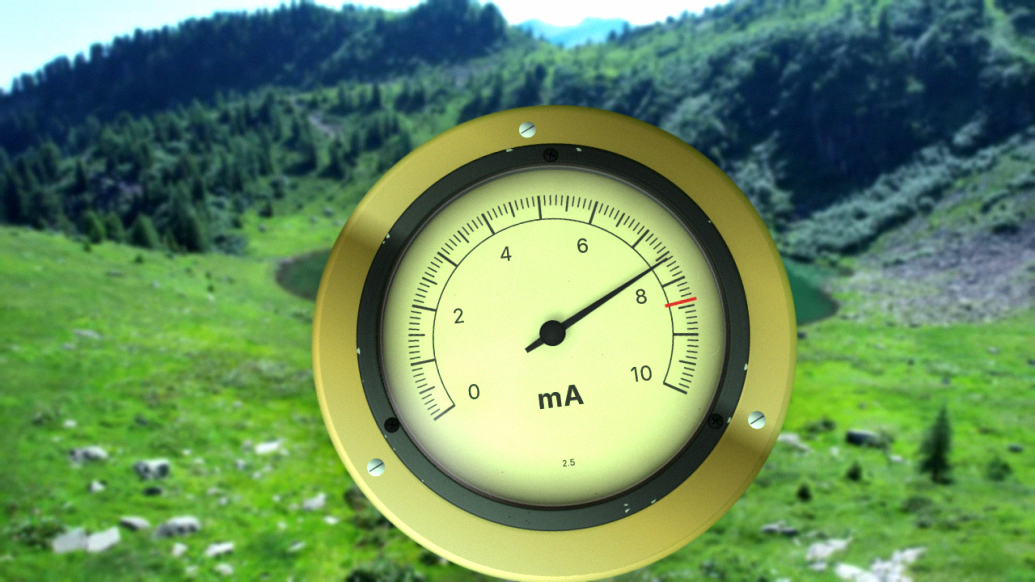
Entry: 7.6 mA
